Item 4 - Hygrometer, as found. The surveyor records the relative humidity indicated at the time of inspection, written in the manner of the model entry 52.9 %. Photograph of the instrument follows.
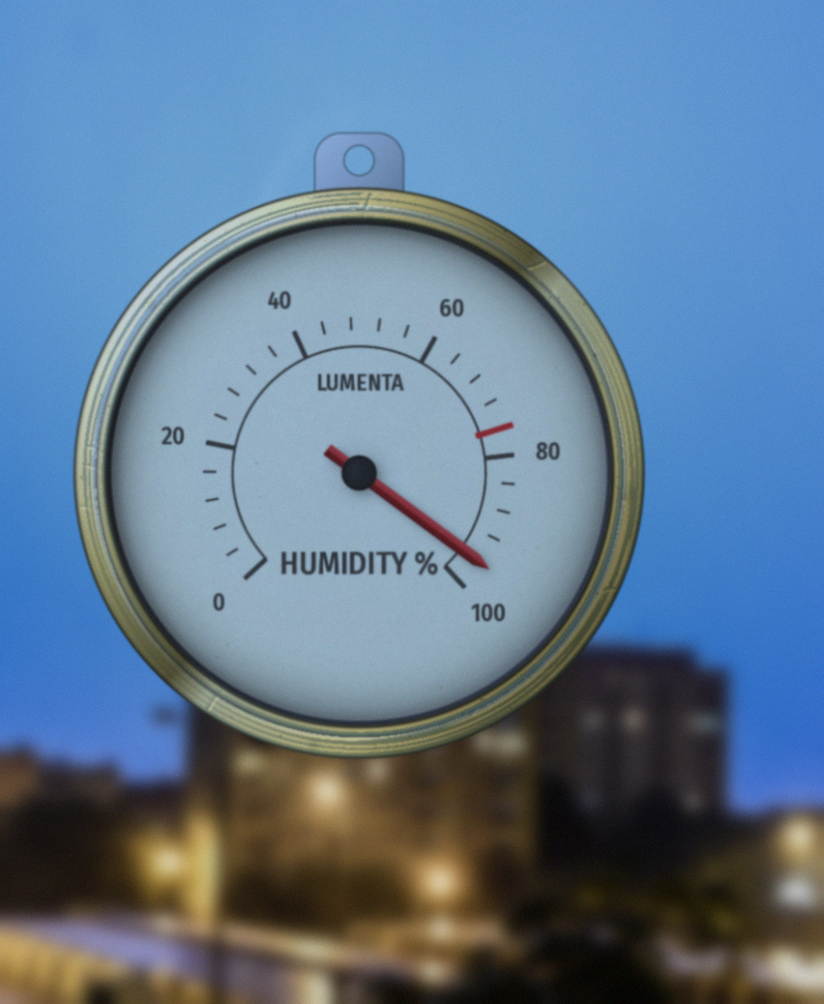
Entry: 96 %
